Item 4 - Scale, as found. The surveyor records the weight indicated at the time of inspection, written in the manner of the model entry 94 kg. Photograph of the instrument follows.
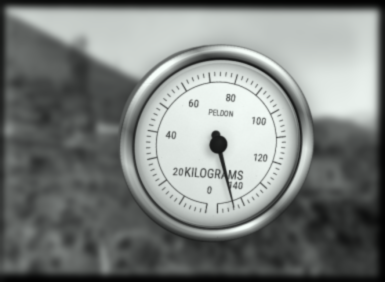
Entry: 144 kg
